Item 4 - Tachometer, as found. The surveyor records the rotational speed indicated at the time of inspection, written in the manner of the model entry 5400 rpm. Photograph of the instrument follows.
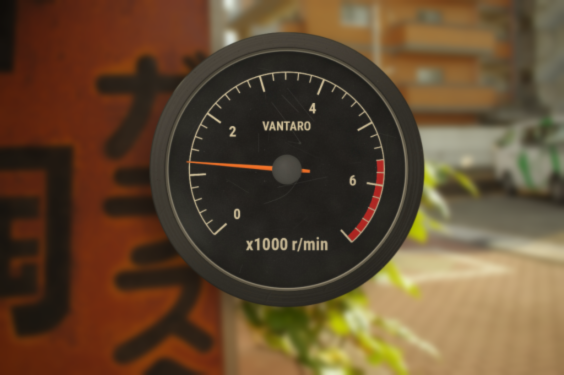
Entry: 1200 rpm
